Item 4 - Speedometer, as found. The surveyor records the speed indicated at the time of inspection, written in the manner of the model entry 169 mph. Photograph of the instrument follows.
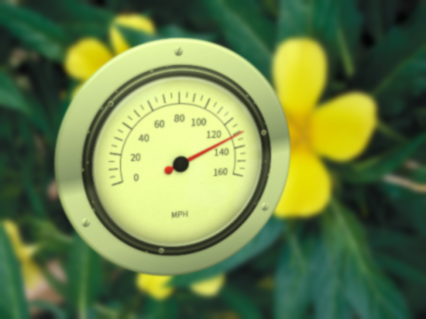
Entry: 130 mph
